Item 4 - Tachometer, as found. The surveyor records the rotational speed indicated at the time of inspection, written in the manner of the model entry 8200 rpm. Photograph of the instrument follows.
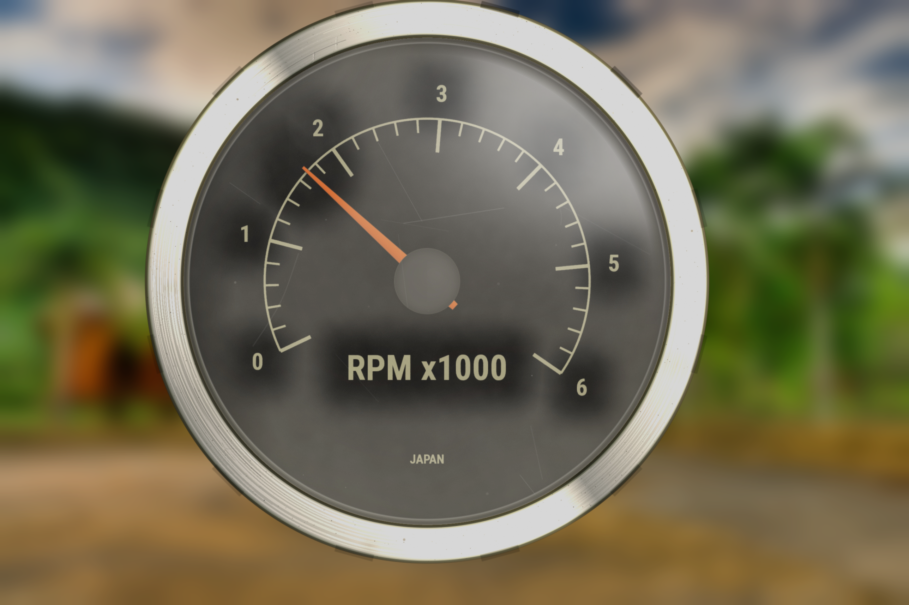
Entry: 1700 rpm
